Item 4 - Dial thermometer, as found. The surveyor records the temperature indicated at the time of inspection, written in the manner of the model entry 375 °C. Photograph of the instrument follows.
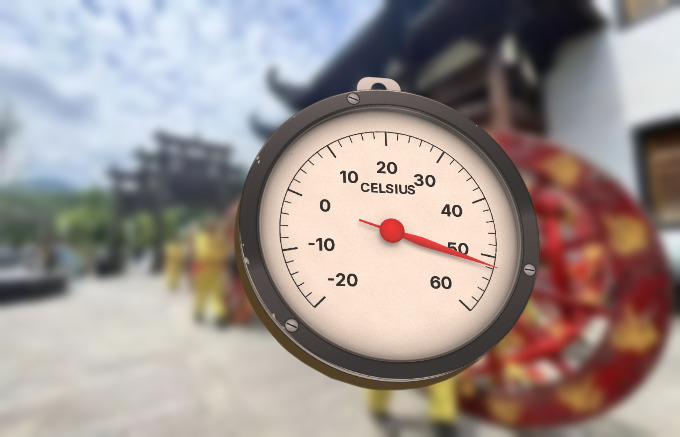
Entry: 52 °C
